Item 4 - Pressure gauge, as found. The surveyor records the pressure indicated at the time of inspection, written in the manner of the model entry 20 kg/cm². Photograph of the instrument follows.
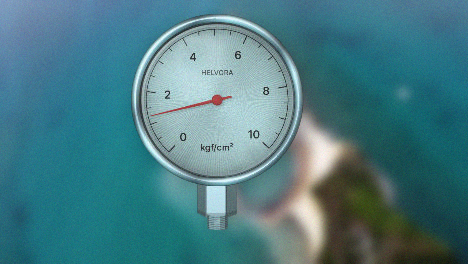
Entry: 1.25 kg/cm²
